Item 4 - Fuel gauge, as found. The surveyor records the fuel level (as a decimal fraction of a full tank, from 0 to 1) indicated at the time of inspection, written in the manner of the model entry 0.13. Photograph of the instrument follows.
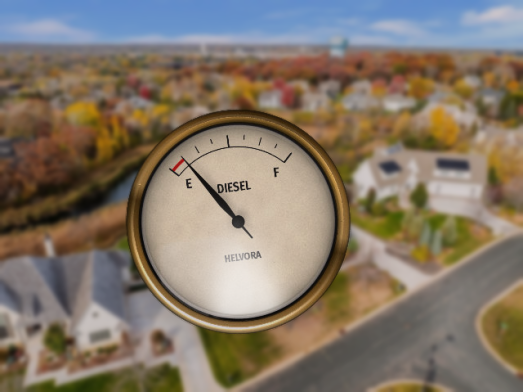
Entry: 0.125
